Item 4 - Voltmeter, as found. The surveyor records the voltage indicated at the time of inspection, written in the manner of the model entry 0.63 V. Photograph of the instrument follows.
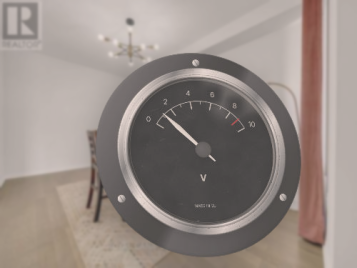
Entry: 1 V
